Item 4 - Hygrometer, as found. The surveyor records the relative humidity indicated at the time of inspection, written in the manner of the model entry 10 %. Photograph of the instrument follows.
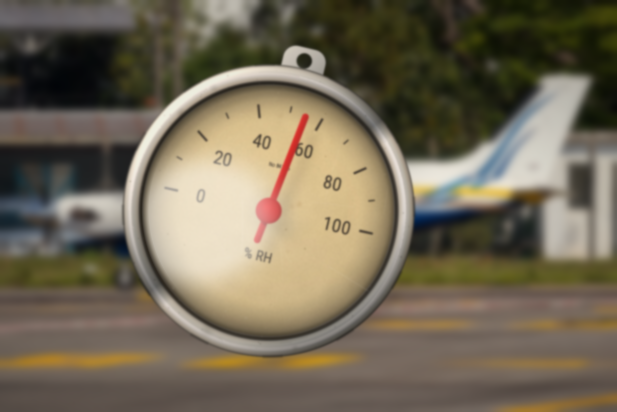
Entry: 55 %
